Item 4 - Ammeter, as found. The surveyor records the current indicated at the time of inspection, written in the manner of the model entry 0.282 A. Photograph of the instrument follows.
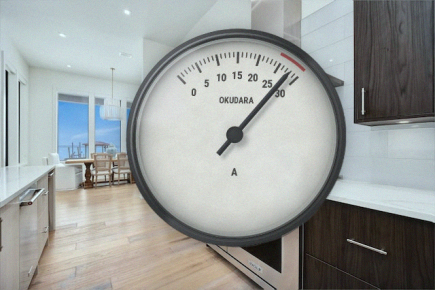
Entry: 28 A
